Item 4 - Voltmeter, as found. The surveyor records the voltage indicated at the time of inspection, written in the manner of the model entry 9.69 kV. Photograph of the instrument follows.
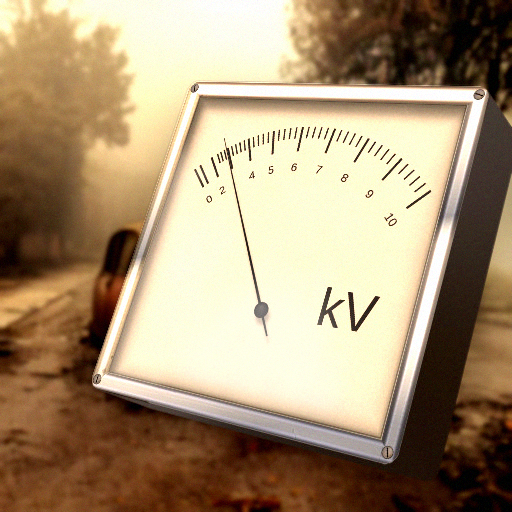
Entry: 3 kV
